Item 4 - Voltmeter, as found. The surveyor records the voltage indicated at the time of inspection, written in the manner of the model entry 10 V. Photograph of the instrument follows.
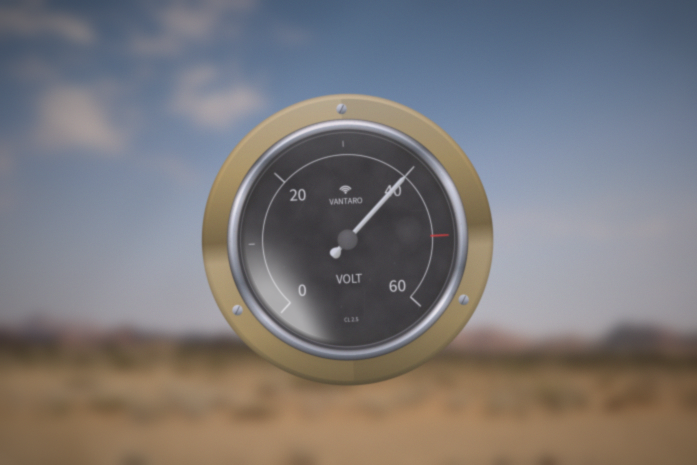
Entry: 40 V
